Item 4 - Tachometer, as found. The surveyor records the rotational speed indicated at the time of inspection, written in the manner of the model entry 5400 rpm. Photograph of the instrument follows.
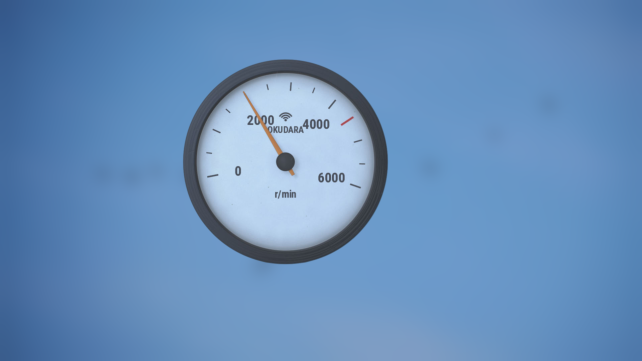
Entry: 2000 rpm
